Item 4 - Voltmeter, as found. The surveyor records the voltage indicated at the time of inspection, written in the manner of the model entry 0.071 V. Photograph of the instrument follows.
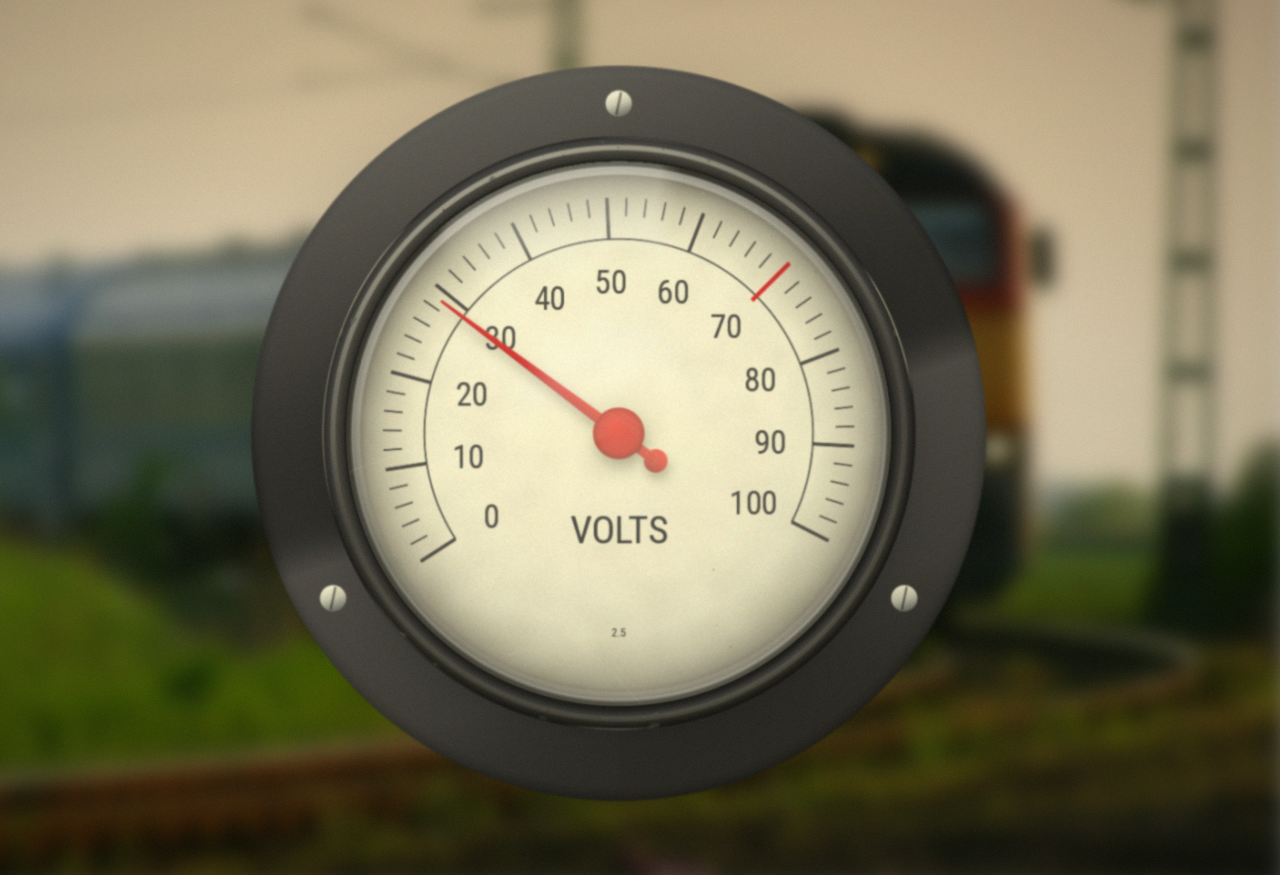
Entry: 29 V
